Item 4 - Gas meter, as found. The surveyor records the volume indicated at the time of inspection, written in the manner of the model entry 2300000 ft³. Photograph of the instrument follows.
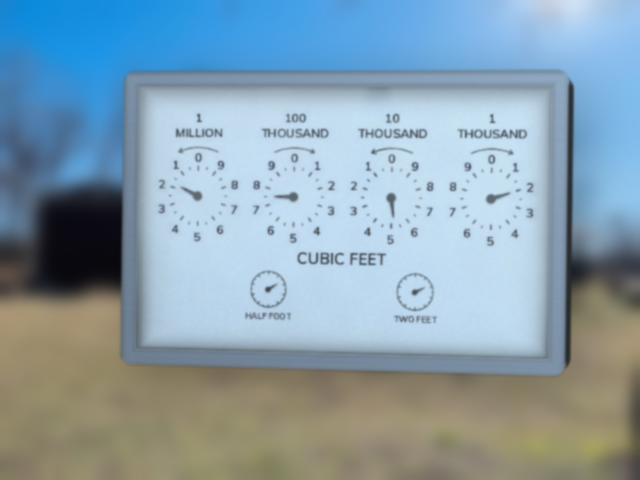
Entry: 175200 ft³
